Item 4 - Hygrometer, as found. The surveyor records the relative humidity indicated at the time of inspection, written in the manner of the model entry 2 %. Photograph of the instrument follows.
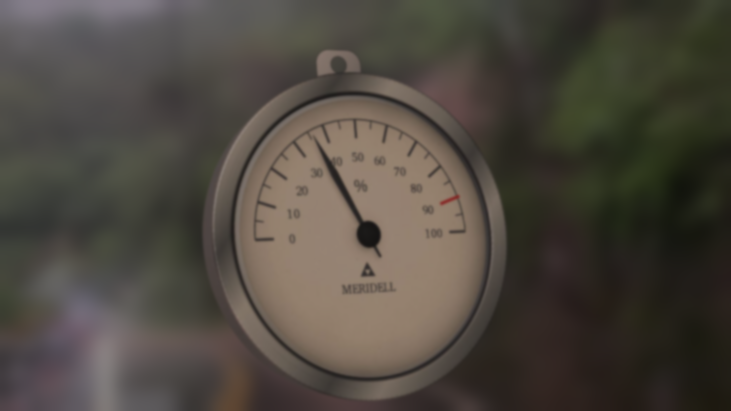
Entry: 35 %
